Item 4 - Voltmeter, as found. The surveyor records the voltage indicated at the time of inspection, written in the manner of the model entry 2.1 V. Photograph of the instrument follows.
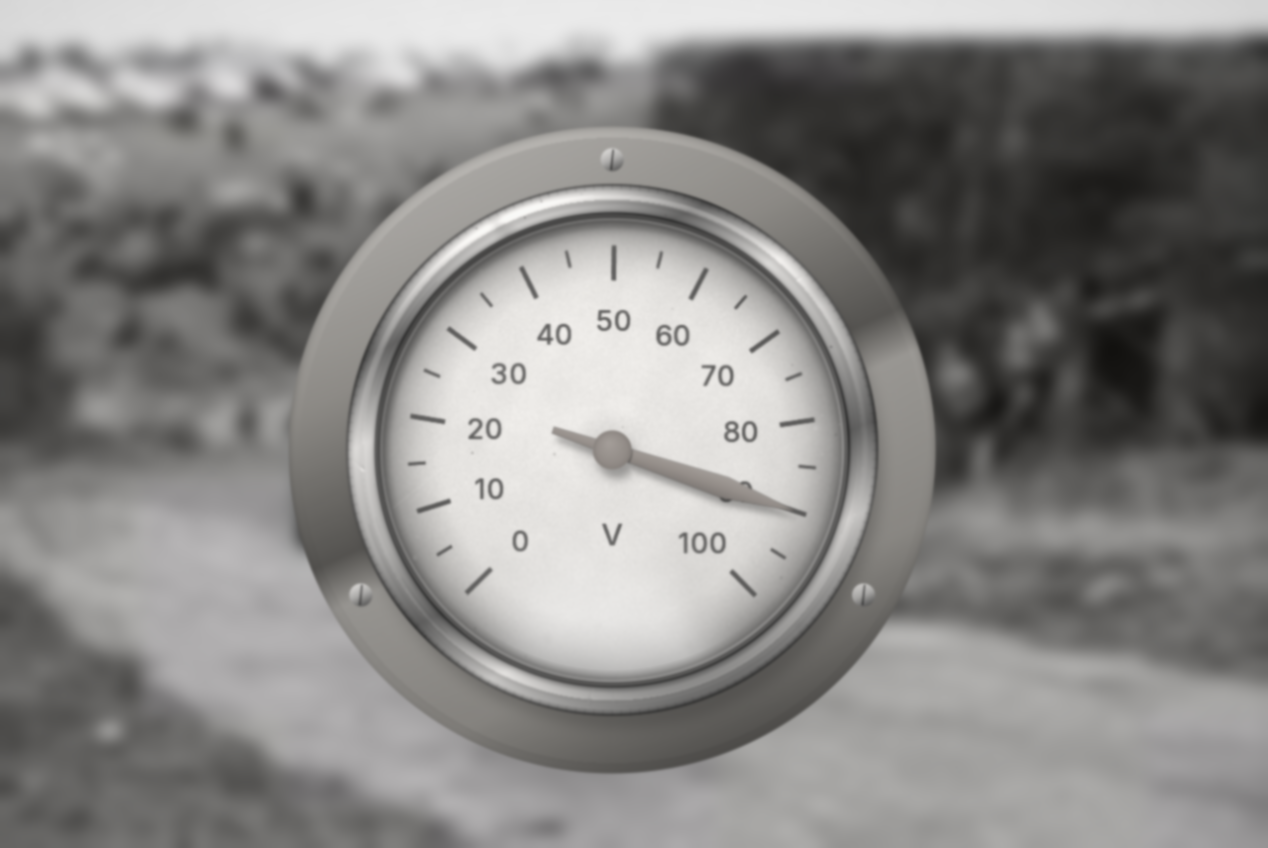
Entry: 90 V
